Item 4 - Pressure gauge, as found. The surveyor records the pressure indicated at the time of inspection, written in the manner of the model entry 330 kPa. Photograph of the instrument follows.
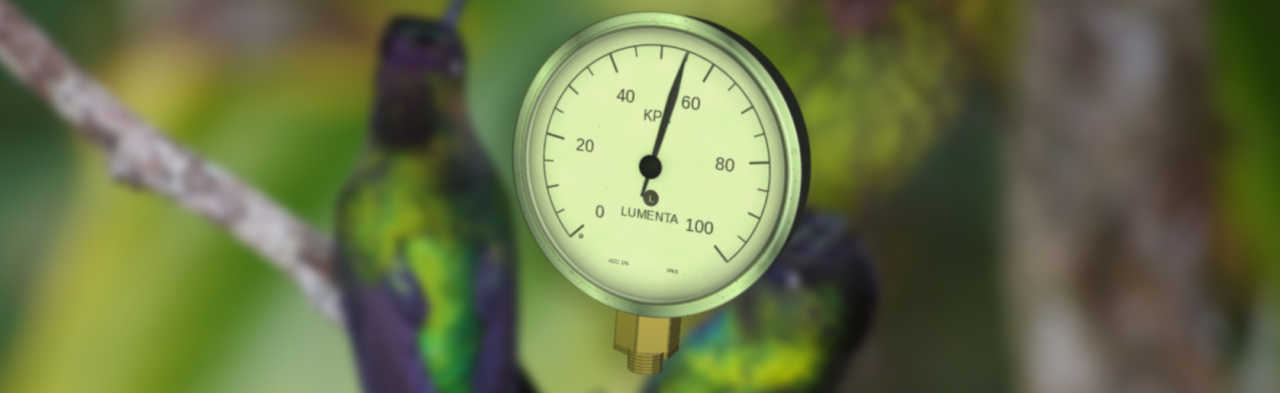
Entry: 55 kPa
